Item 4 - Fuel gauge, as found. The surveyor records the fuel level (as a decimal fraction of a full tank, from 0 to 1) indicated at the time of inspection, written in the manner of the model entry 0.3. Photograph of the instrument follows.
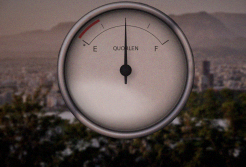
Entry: 0.5
